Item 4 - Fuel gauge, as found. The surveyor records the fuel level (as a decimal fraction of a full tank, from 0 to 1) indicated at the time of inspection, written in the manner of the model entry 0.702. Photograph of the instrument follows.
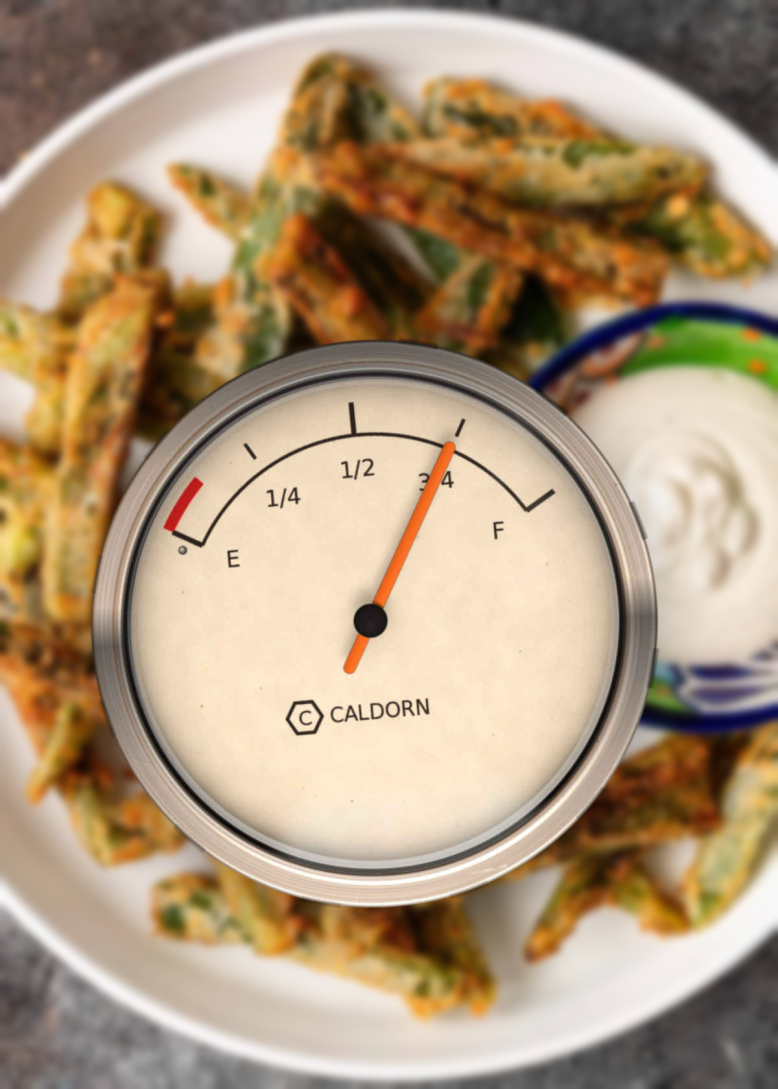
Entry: 0.75
